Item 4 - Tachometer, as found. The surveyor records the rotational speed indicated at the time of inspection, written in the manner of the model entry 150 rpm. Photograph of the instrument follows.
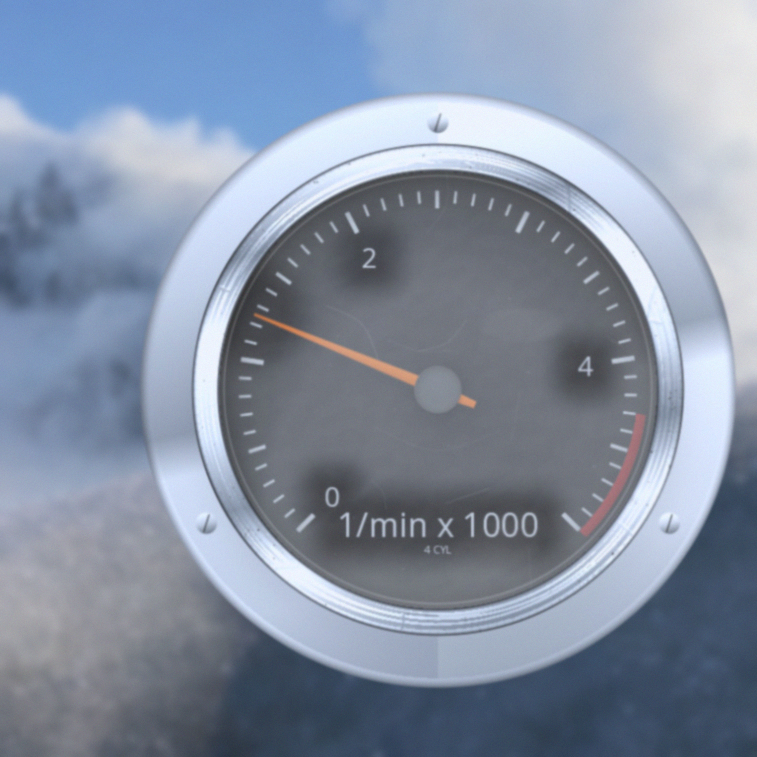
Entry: 1250 rpm
